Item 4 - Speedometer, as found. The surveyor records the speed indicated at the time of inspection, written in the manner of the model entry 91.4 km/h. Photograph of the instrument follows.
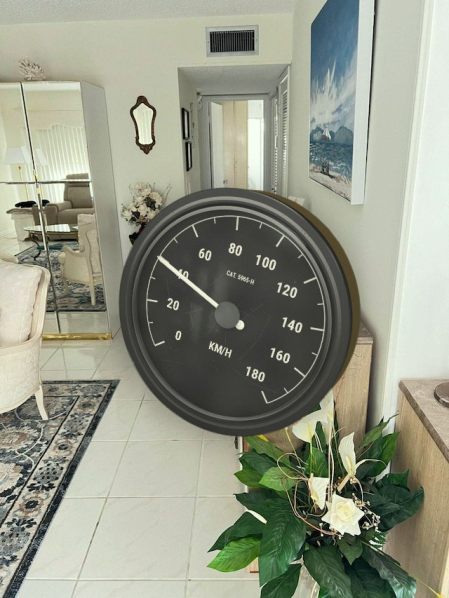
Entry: 40 km/h
